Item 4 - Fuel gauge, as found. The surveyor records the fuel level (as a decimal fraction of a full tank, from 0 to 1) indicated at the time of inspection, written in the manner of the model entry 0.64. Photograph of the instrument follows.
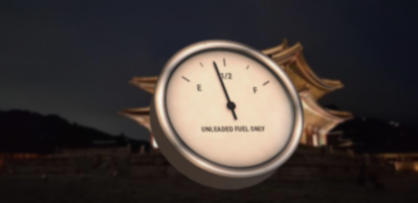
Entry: 0.375
